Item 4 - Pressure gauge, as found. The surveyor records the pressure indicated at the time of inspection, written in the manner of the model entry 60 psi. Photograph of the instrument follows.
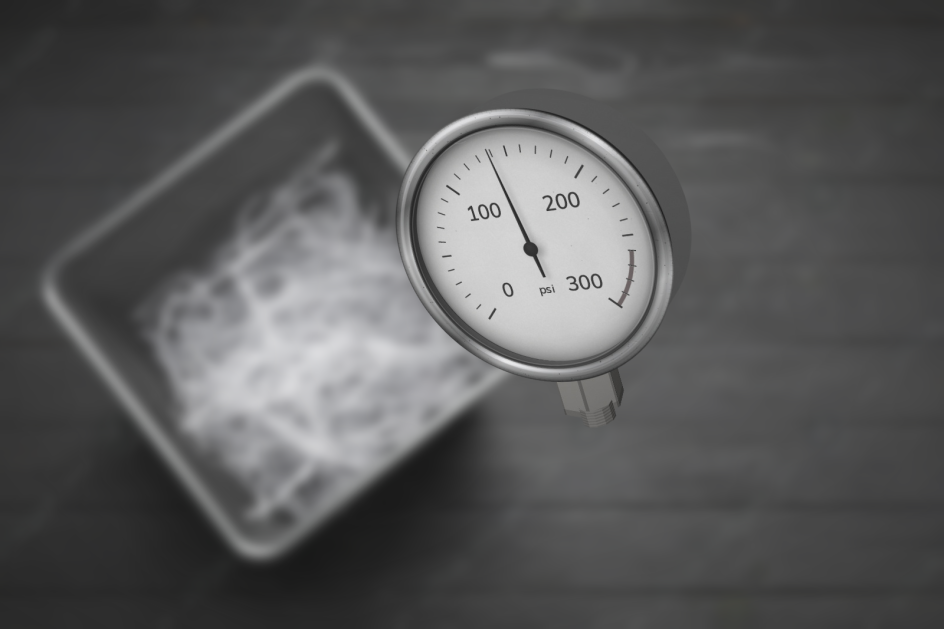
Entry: 140 psi
